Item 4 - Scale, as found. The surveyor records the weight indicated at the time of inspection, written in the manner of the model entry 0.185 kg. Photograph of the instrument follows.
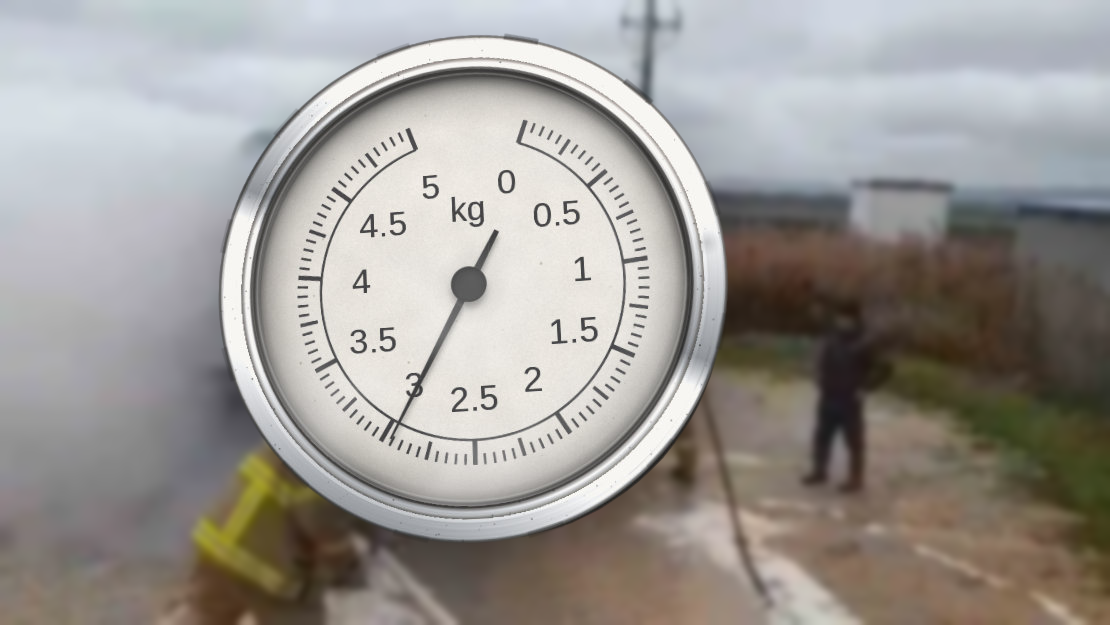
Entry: 2.95 kg
